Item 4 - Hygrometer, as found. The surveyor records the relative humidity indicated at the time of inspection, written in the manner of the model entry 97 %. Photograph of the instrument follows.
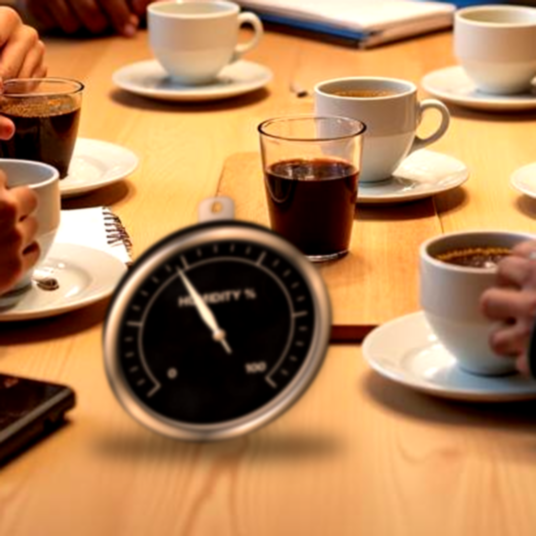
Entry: 38 %
